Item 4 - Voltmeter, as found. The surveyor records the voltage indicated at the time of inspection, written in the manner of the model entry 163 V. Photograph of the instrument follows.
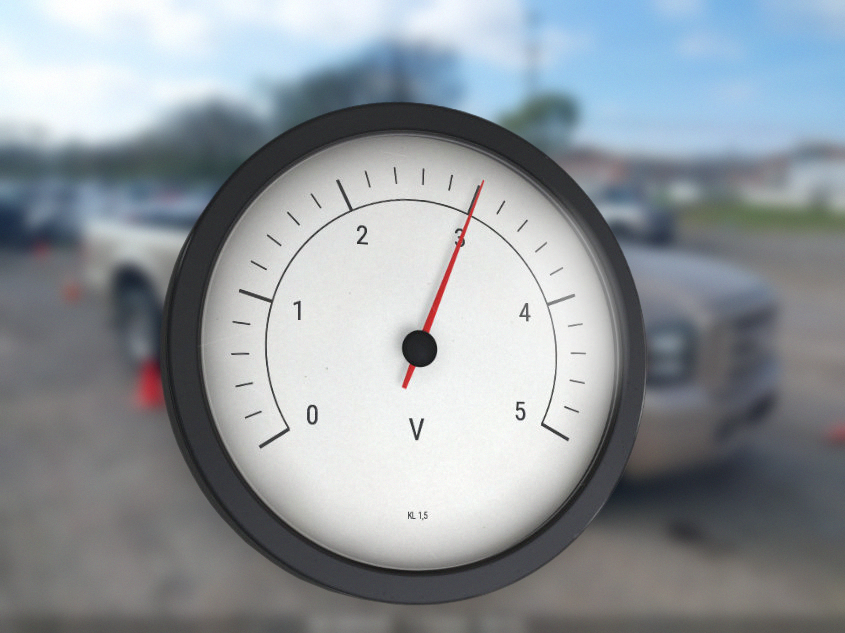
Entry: 3 V
